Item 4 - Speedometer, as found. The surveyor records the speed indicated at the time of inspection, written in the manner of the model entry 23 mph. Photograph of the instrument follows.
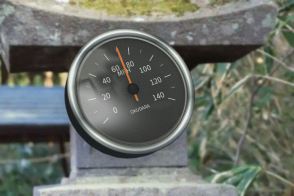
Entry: 70 mph
